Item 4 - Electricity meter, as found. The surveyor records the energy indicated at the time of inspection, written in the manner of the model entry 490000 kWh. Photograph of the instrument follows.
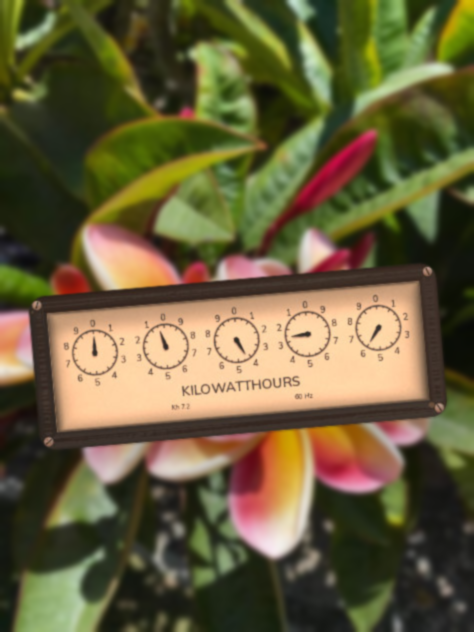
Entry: 426 kWh
